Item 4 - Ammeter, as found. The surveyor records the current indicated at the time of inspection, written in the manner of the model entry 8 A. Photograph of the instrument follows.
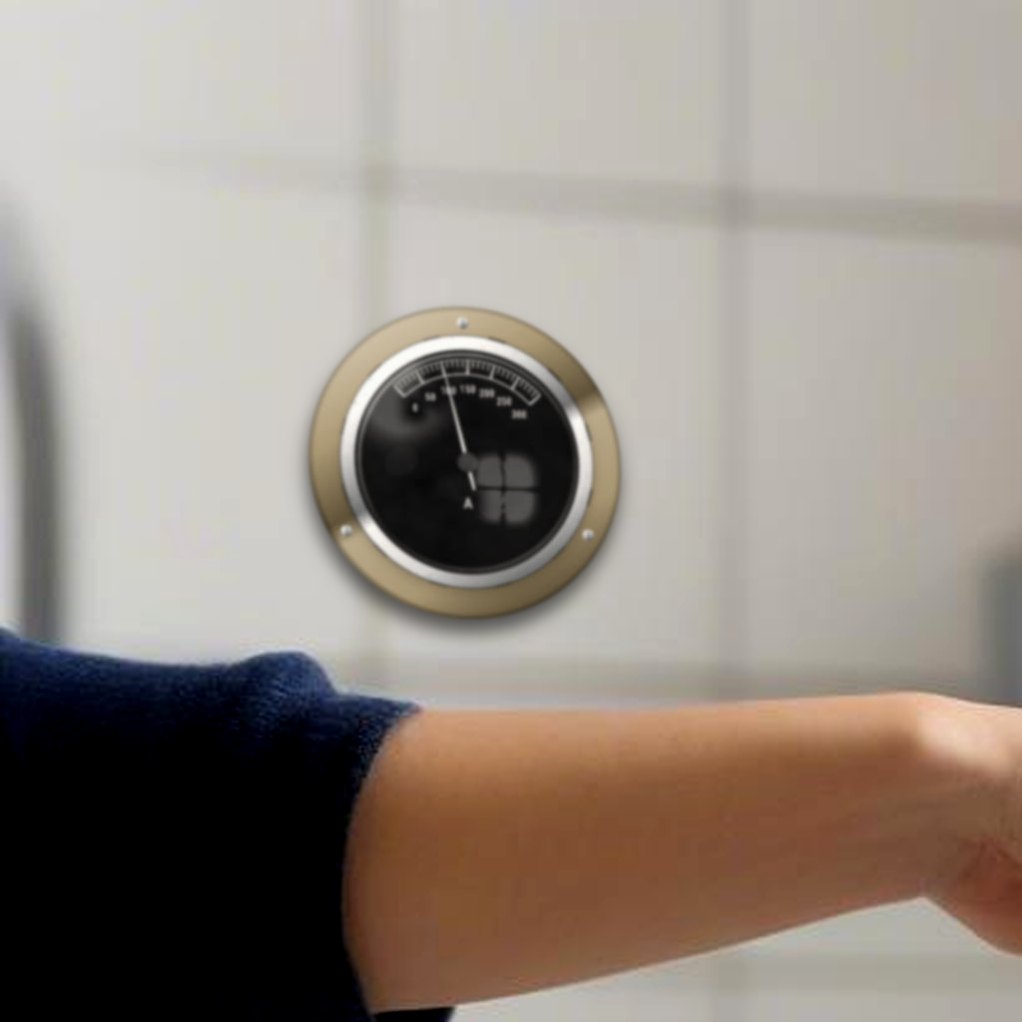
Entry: 100 A
